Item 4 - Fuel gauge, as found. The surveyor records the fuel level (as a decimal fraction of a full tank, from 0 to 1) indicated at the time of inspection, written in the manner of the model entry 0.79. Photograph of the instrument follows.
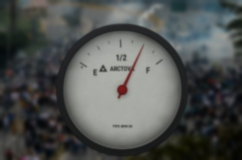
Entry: 0.75
